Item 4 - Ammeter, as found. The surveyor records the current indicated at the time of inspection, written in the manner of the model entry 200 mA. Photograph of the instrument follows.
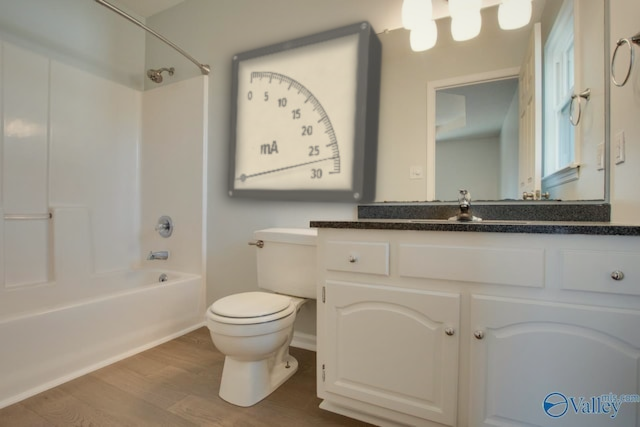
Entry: 27.5 mA
